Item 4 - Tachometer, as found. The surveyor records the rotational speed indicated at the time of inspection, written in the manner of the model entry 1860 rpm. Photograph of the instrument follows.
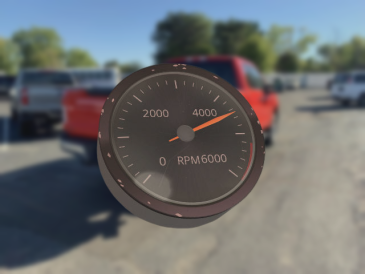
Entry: 4500 rpm
